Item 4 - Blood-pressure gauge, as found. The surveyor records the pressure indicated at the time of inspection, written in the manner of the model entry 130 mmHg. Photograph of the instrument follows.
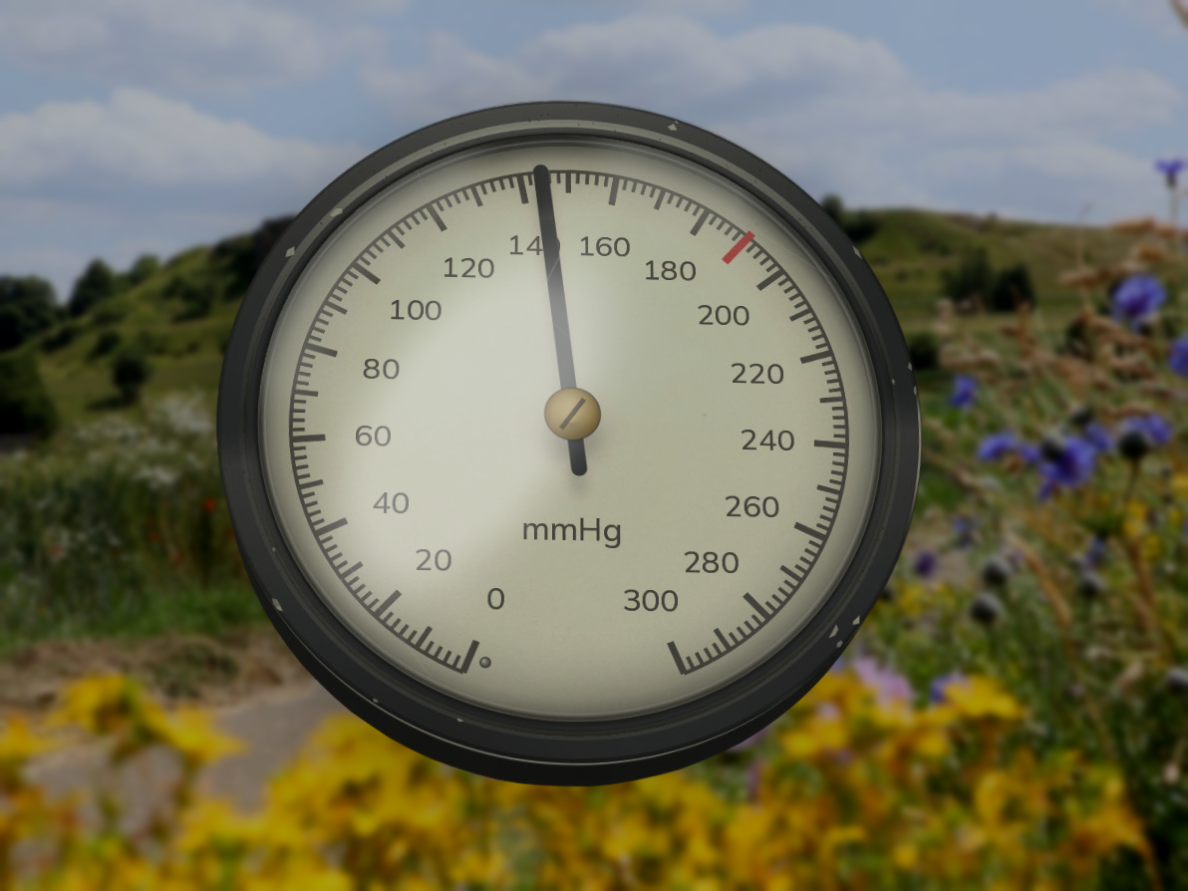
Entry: 144 mmHg
